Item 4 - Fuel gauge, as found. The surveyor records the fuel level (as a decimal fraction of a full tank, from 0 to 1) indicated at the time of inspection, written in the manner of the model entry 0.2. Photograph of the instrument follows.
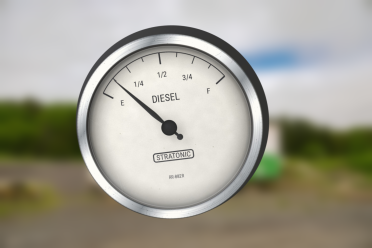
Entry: 0.125
